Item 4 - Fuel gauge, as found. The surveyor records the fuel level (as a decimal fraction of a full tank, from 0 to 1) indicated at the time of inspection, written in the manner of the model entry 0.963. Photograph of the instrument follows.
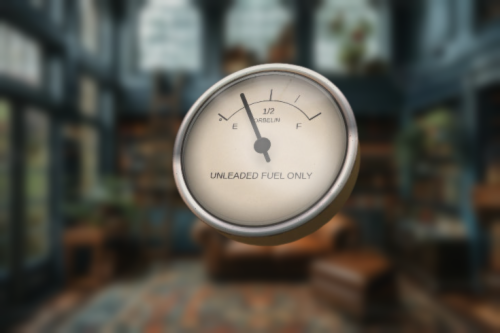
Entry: 0.25
